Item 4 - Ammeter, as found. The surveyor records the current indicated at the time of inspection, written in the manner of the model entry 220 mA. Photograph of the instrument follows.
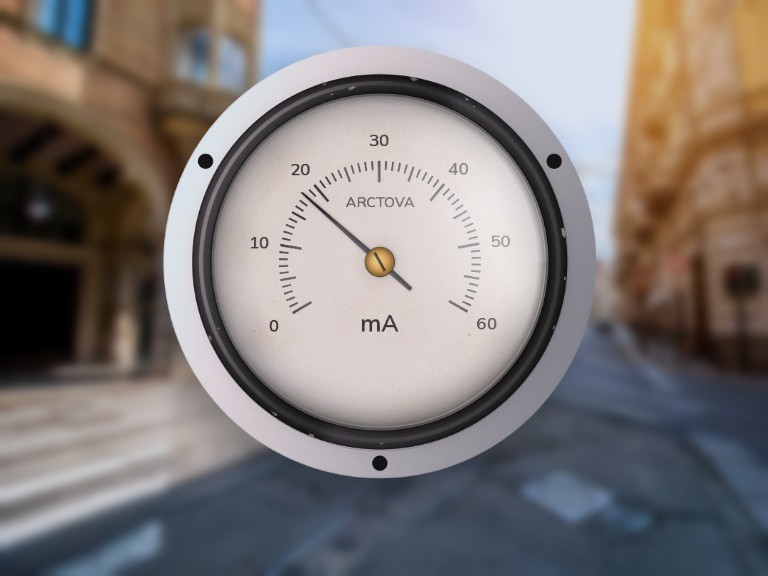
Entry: 18 mA
